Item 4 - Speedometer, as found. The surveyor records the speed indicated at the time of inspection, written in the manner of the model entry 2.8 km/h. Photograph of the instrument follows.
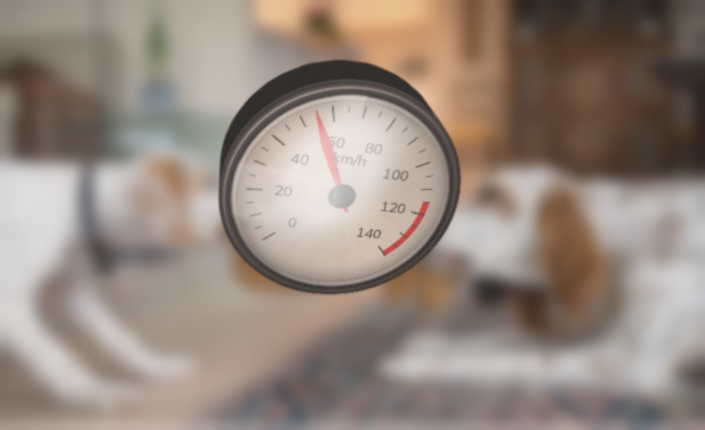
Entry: 55 km/h
